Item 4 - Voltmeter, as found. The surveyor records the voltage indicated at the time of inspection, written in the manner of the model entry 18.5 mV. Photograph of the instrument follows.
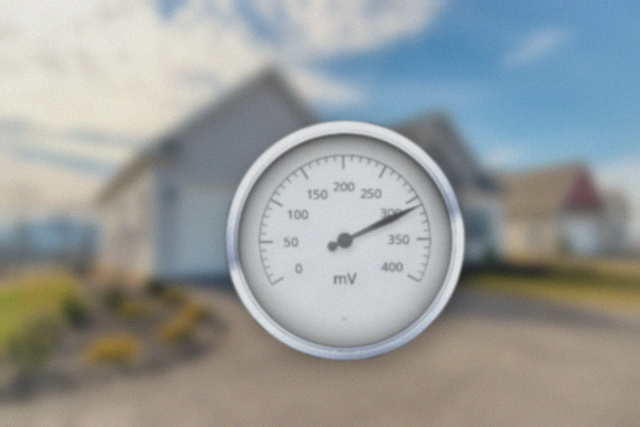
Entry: 310 mV
